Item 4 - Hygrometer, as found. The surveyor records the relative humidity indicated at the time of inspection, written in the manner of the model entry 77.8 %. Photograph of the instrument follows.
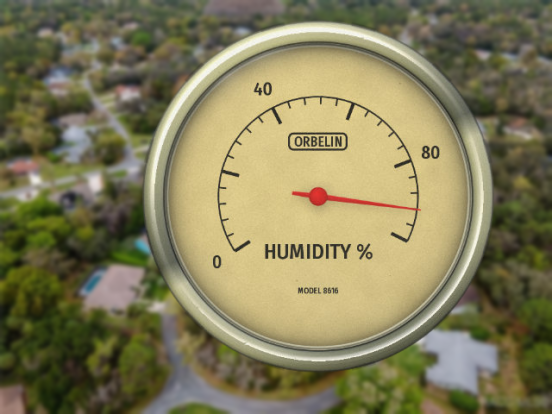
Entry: 92 %
